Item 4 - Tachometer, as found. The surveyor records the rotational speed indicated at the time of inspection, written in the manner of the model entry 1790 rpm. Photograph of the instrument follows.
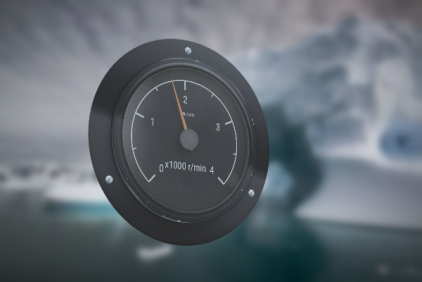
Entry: 1750 rpm
